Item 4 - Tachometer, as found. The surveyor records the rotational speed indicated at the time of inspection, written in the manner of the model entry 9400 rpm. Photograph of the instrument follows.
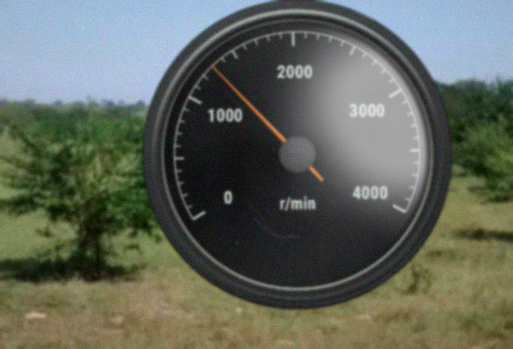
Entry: 1300 rpm
